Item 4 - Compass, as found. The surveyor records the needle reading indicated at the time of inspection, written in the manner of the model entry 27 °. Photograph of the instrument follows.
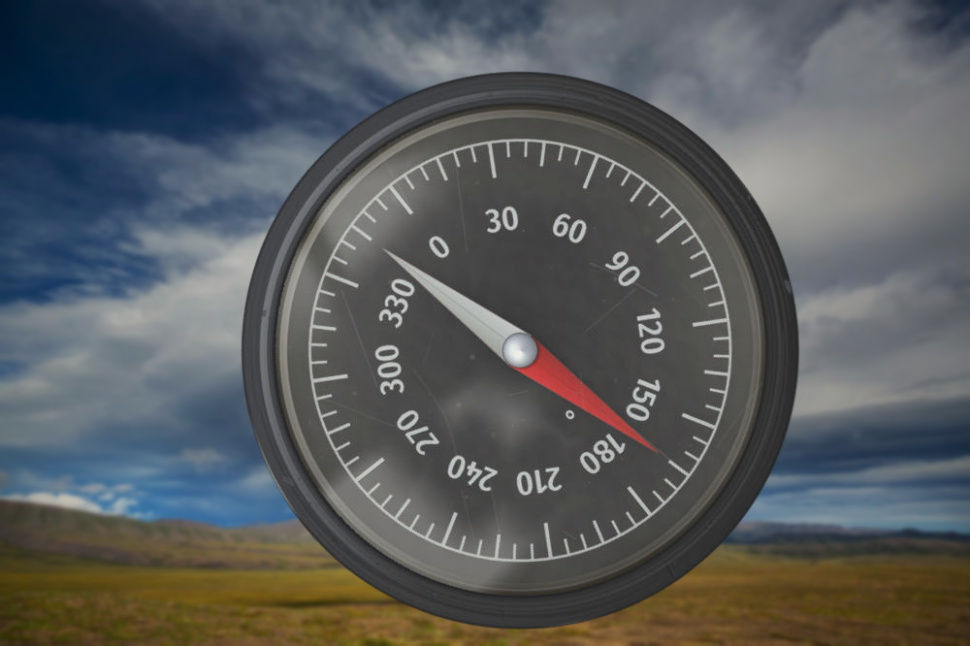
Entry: 165 °
